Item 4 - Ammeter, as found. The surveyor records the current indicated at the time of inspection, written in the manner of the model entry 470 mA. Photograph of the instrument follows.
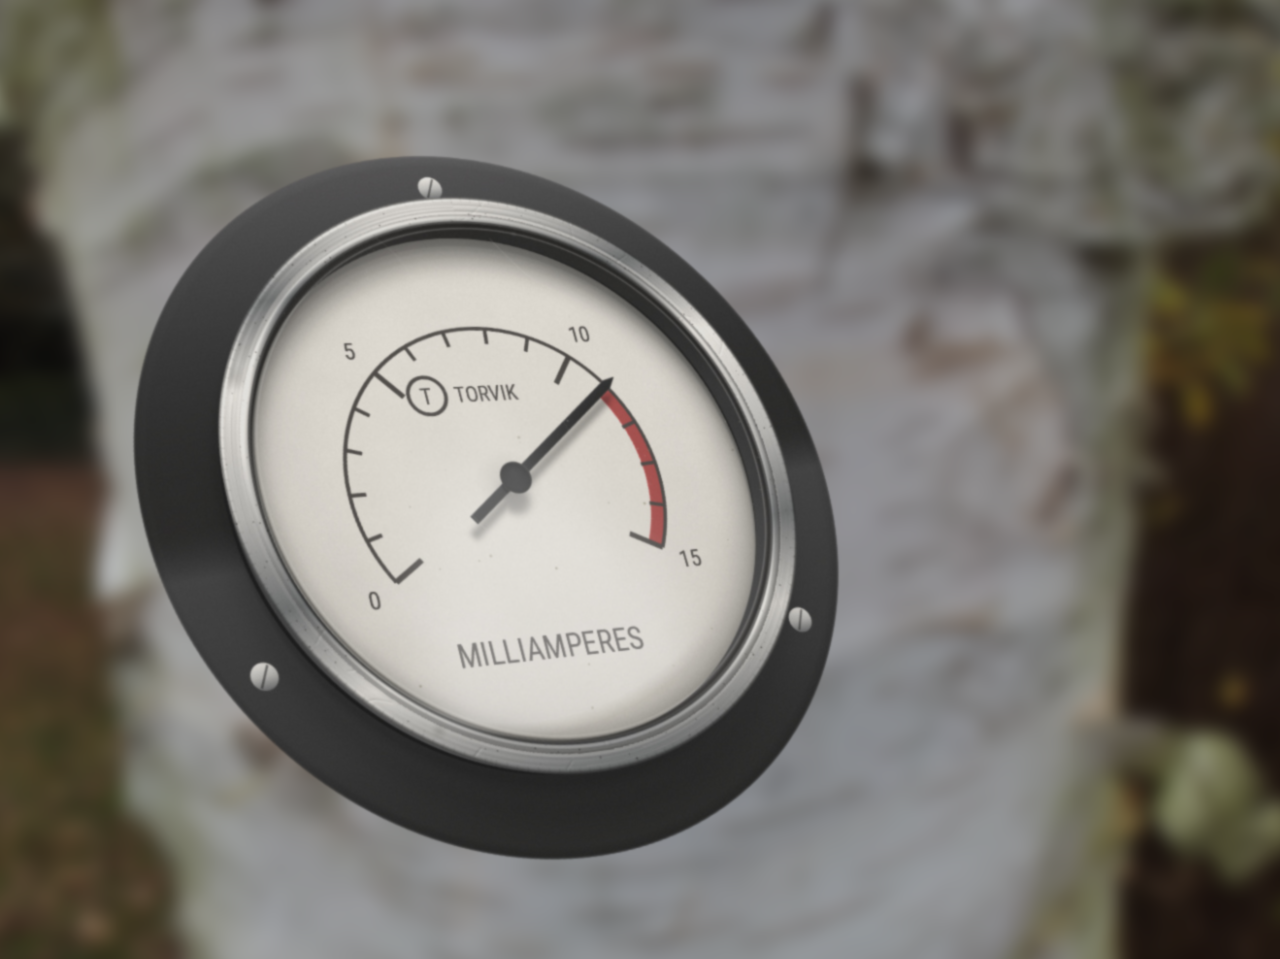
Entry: 11 mA
